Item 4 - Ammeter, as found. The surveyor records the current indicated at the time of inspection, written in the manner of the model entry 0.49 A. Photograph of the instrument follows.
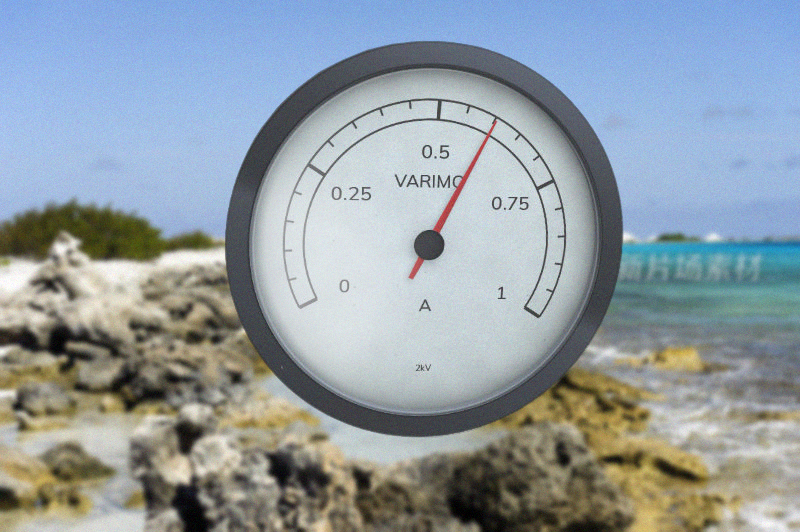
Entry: 0.6 A
